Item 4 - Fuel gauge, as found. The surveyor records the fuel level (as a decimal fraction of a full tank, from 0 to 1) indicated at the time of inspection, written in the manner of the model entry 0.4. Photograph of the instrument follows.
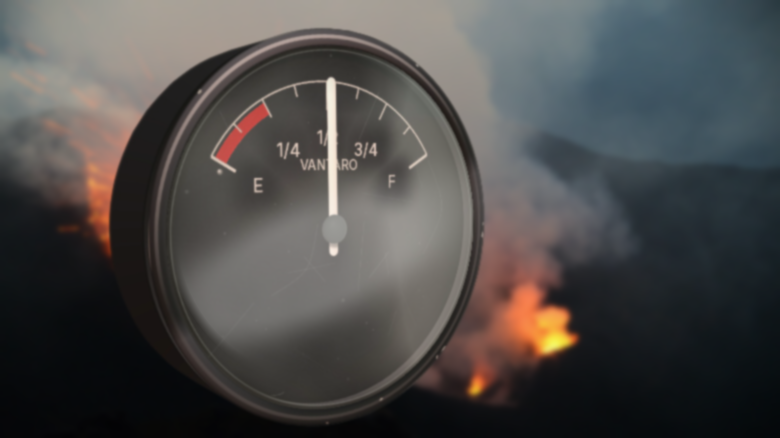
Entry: 0.5
